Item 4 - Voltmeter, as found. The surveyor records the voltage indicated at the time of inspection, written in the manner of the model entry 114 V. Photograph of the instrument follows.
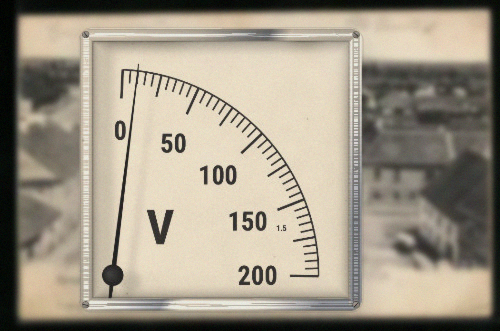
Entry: 10 V
